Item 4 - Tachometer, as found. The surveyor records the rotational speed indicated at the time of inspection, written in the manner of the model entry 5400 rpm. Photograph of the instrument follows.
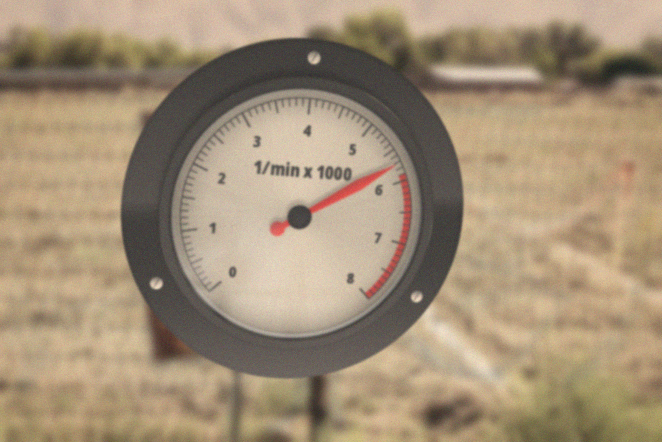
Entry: 5700 rpm
